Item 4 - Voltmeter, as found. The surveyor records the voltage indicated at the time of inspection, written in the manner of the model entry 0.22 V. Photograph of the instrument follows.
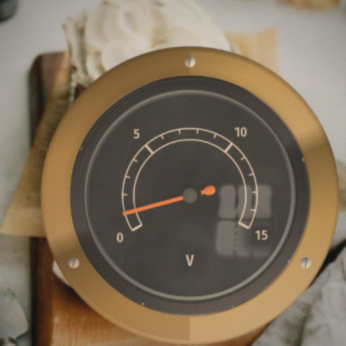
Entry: 1 V
